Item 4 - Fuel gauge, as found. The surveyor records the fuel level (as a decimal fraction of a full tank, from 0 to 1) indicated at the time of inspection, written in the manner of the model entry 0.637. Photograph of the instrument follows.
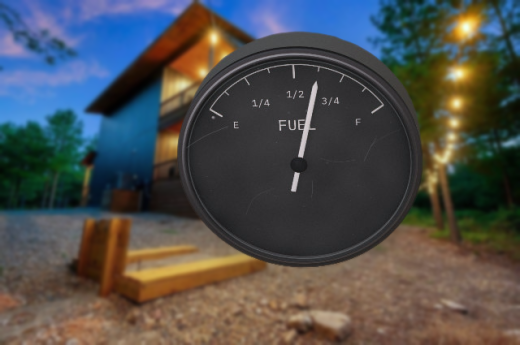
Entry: 0.625
